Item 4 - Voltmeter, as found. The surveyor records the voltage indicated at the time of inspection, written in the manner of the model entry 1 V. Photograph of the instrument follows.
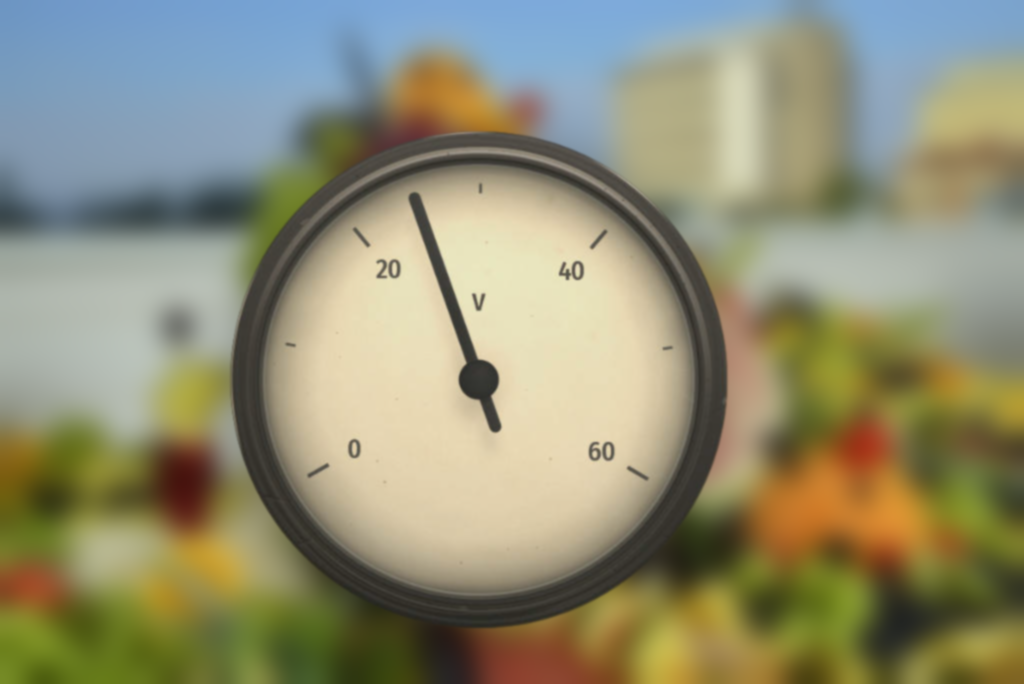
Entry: 25 V
